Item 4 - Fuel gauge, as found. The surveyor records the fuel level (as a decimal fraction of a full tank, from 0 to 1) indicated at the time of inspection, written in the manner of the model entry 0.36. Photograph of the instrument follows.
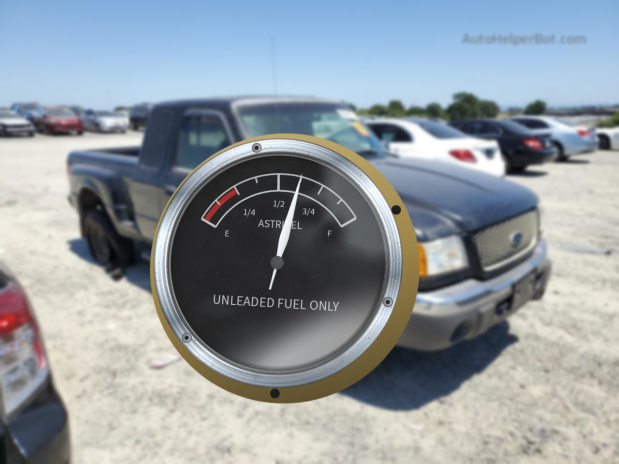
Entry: 0.625
